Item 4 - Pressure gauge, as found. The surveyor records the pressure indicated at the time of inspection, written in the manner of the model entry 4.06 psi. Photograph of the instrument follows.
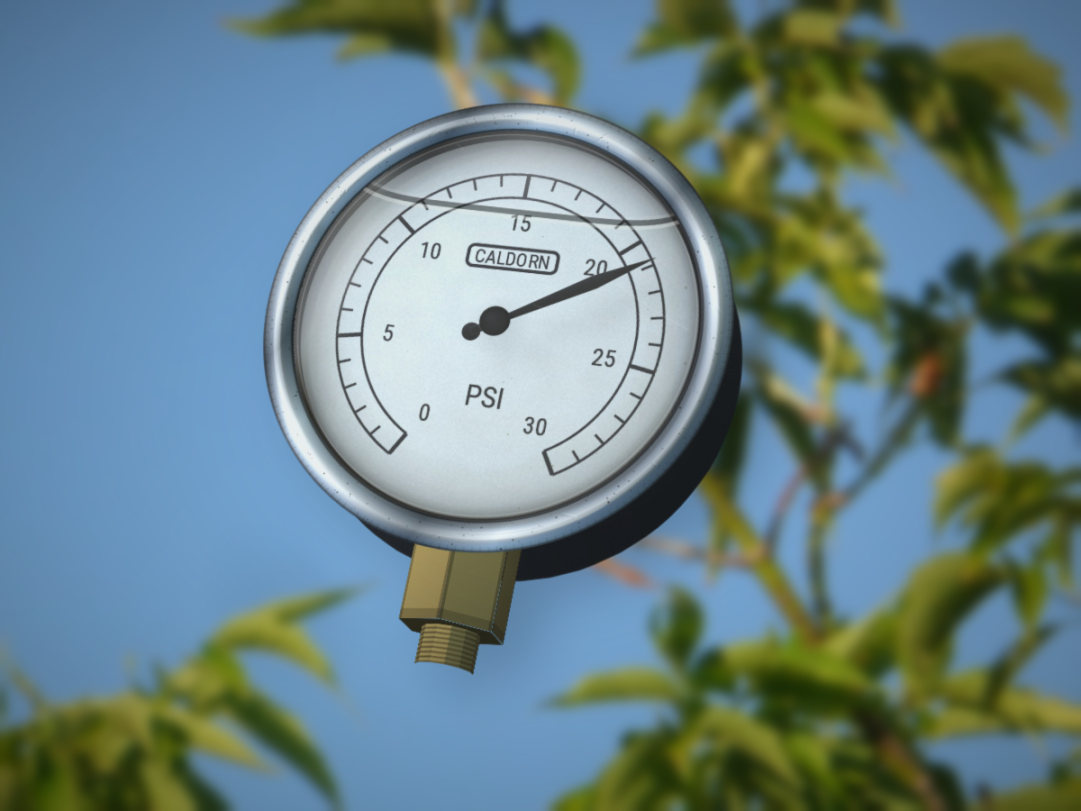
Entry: 21 psi
